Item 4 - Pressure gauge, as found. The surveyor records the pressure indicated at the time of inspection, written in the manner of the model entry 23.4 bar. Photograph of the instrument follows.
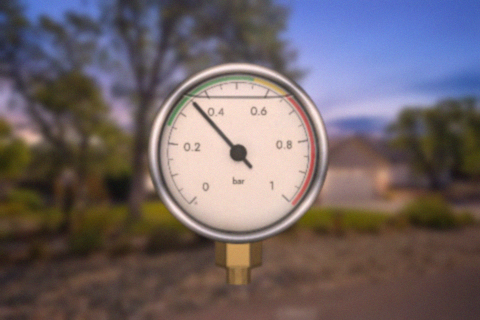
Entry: 0.35 bar
